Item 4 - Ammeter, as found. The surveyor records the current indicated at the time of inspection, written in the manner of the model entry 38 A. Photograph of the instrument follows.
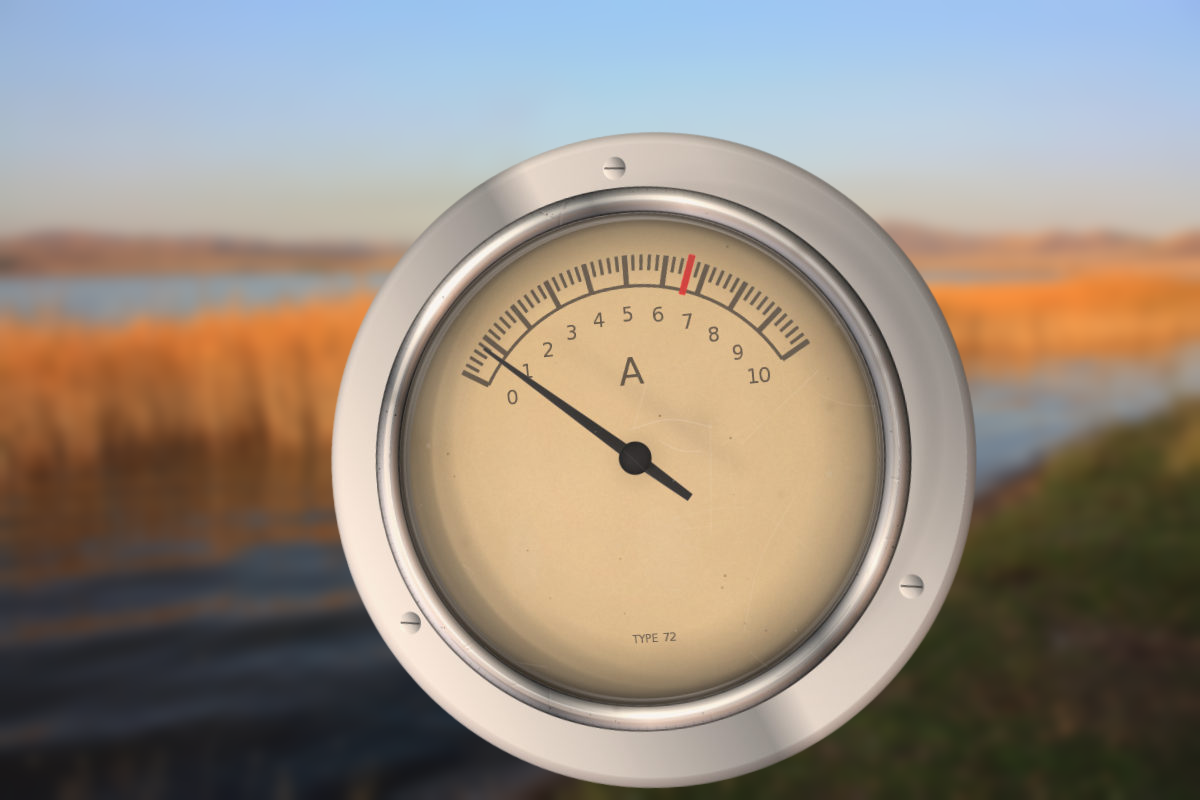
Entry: 0.8 A
